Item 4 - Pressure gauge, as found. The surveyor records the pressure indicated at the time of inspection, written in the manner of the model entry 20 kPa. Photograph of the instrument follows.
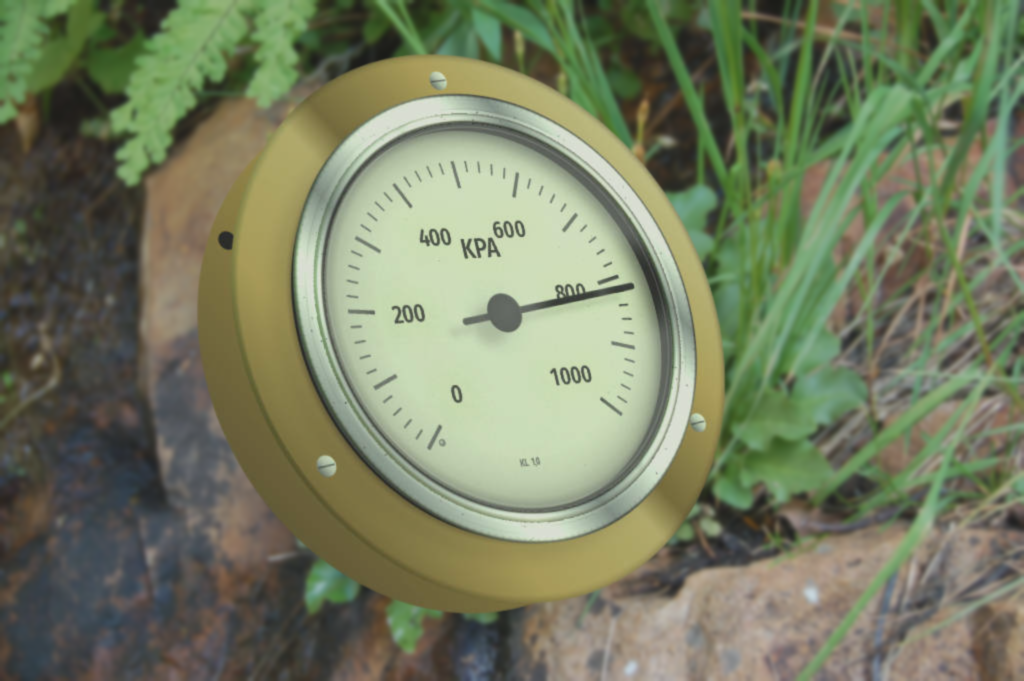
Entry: 820 kPa
